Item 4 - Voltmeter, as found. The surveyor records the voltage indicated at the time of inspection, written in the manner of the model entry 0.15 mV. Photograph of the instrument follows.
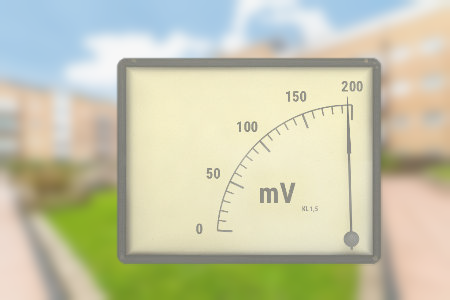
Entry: 195 mV
